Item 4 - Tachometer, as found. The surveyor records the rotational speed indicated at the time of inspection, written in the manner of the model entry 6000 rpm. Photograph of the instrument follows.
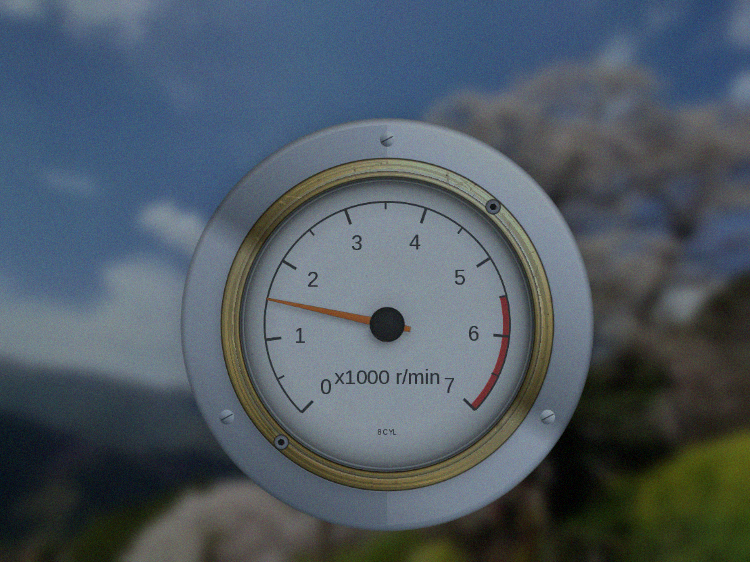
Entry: 1500 rpm
